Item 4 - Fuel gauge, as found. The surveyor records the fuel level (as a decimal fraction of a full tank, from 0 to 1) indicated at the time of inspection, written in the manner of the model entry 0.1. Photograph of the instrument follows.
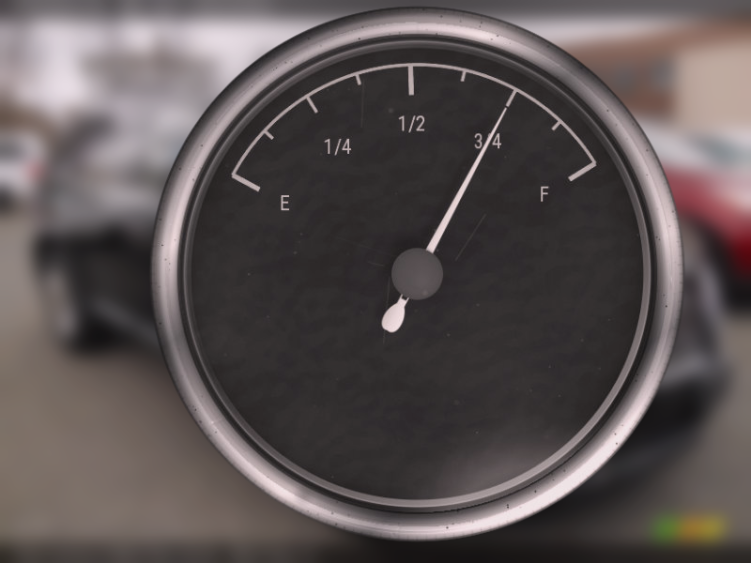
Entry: 0.75
